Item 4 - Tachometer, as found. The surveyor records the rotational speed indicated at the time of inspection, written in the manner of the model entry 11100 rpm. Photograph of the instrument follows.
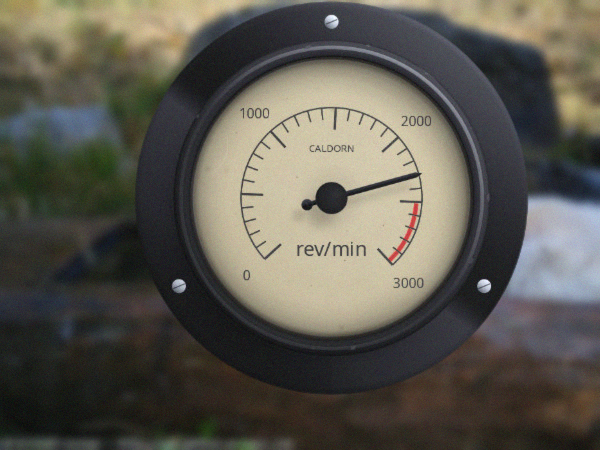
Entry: 2300 rpm
